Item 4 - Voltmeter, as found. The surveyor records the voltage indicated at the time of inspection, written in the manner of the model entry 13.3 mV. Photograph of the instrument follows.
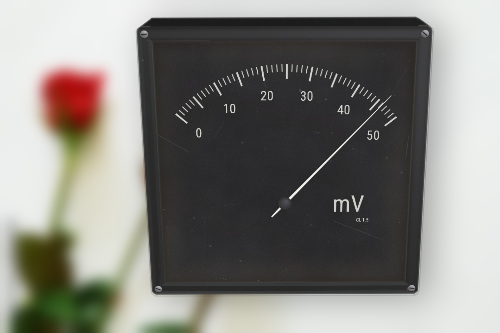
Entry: 46 mV
